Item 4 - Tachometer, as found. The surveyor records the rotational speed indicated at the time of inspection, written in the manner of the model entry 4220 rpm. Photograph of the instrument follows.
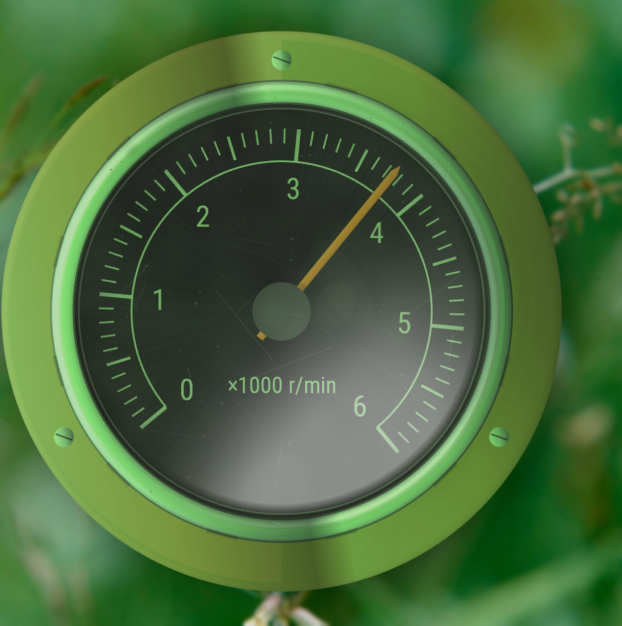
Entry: 3750 rpm
